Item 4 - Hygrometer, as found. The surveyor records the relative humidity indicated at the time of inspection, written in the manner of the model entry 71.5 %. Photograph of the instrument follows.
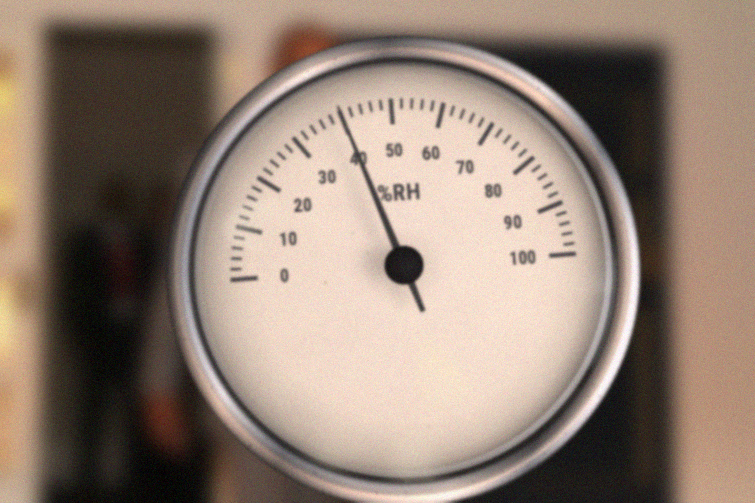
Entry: 40 %
